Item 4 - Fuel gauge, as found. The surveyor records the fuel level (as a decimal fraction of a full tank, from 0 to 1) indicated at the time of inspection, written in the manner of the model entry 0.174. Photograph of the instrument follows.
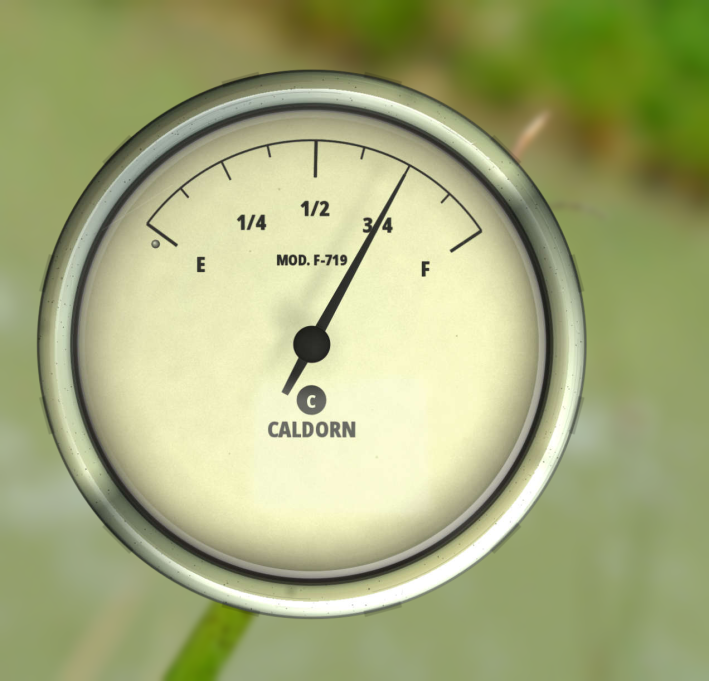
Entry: 0.75
